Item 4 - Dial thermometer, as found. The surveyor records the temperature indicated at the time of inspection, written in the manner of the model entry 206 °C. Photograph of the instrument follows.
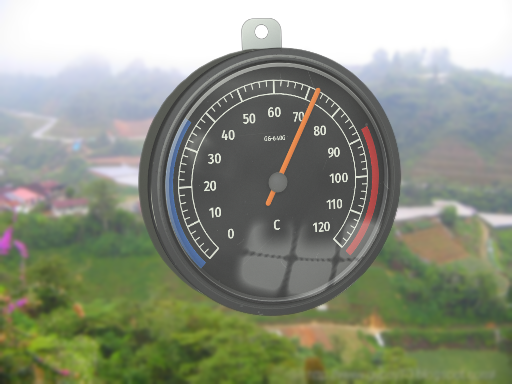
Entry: 72 °C
